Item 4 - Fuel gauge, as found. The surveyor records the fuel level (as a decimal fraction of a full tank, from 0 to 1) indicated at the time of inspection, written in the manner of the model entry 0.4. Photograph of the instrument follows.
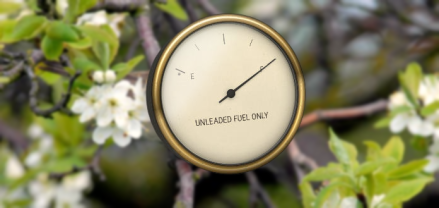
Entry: 1
